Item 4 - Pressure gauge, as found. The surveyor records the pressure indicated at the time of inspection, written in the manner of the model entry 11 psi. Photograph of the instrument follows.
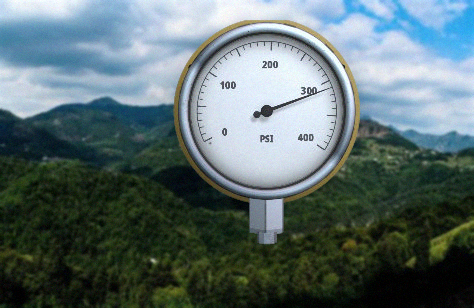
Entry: 310 psi
